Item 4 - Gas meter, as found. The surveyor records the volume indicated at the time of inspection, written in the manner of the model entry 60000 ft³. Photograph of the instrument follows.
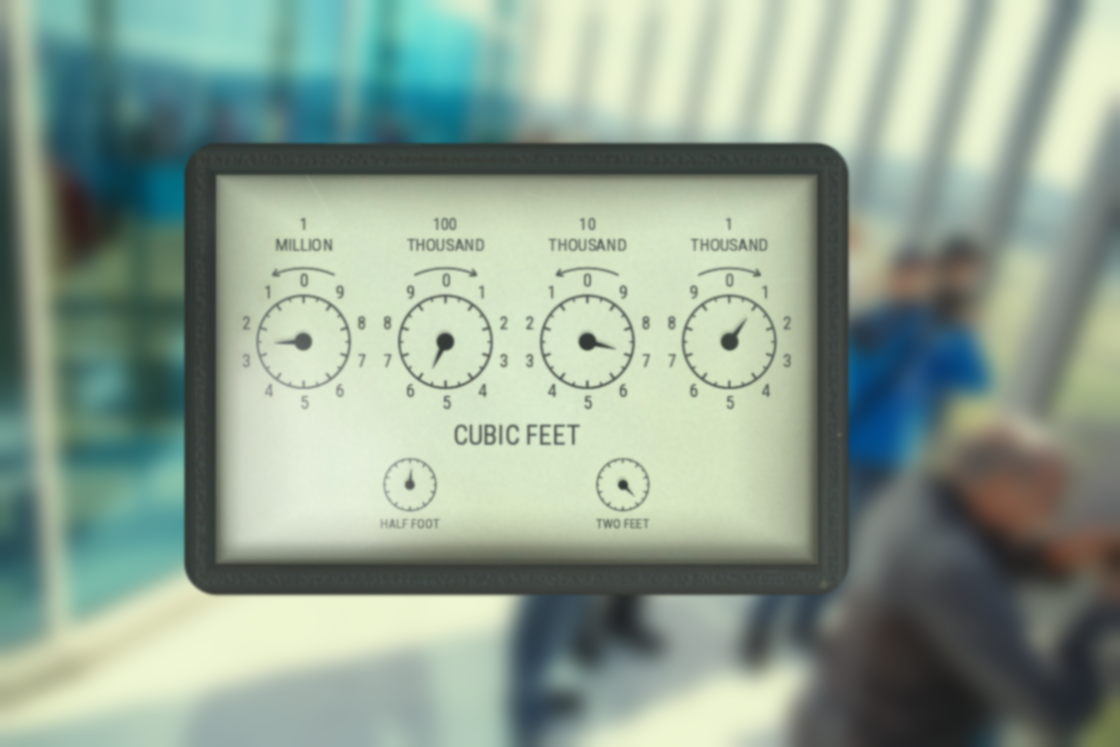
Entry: 257100 ft³
